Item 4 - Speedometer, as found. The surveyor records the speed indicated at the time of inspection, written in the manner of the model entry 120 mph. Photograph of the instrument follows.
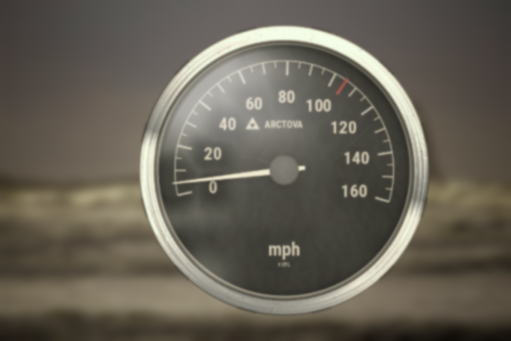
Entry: 5 mph
